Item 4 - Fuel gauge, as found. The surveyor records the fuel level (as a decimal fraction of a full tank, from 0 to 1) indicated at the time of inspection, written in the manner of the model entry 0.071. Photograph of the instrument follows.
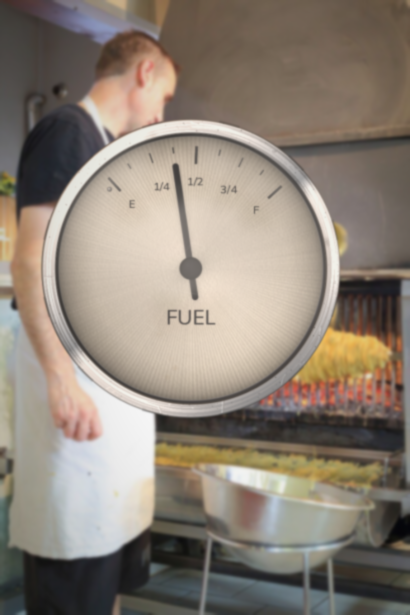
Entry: 0.375
